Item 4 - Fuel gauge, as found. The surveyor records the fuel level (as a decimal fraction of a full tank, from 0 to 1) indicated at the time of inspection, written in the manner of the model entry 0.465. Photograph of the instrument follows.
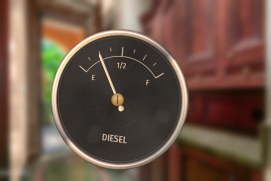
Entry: 0.25
